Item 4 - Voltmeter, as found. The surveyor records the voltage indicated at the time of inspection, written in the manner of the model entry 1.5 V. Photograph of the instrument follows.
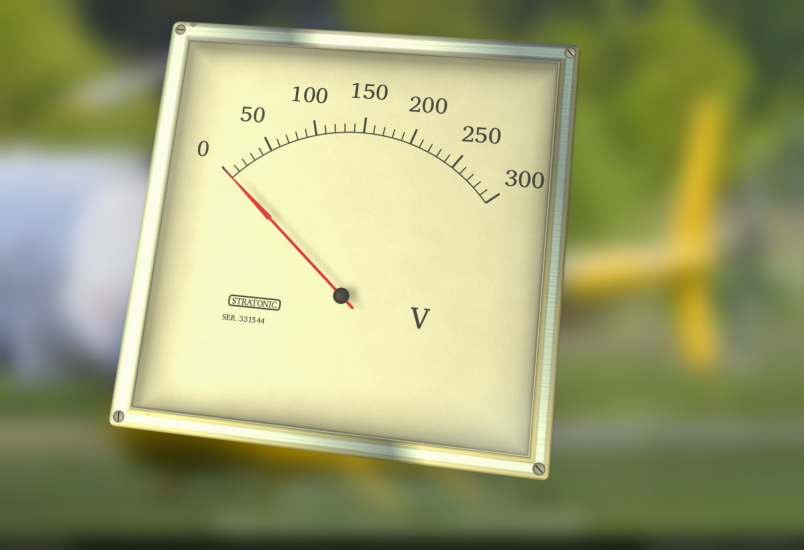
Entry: 0 V
